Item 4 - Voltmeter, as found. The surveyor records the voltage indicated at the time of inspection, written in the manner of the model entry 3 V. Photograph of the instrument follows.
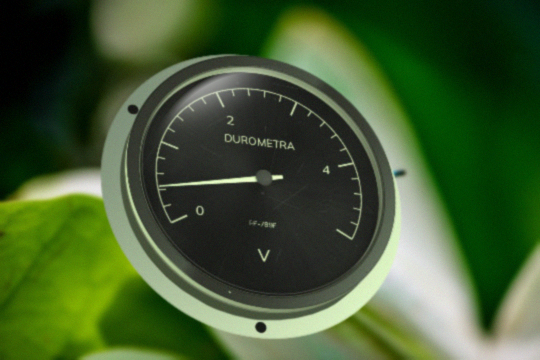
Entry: 0.4 V
